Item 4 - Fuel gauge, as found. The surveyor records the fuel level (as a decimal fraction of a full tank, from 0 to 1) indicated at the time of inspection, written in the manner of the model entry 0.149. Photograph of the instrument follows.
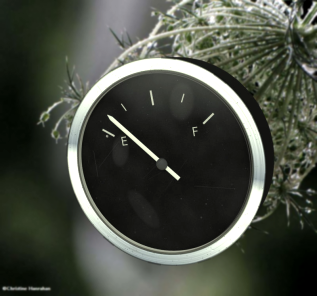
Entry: 0.125
